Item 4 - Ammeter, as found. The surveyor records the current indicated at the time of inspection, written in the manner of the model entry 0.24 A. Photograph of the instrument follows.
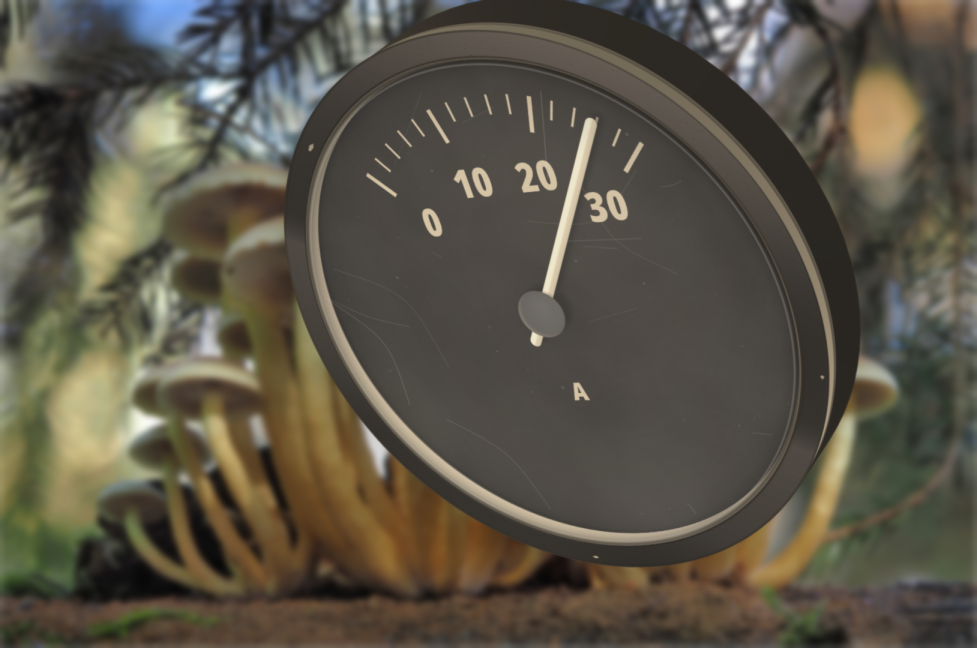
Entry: 26 A
